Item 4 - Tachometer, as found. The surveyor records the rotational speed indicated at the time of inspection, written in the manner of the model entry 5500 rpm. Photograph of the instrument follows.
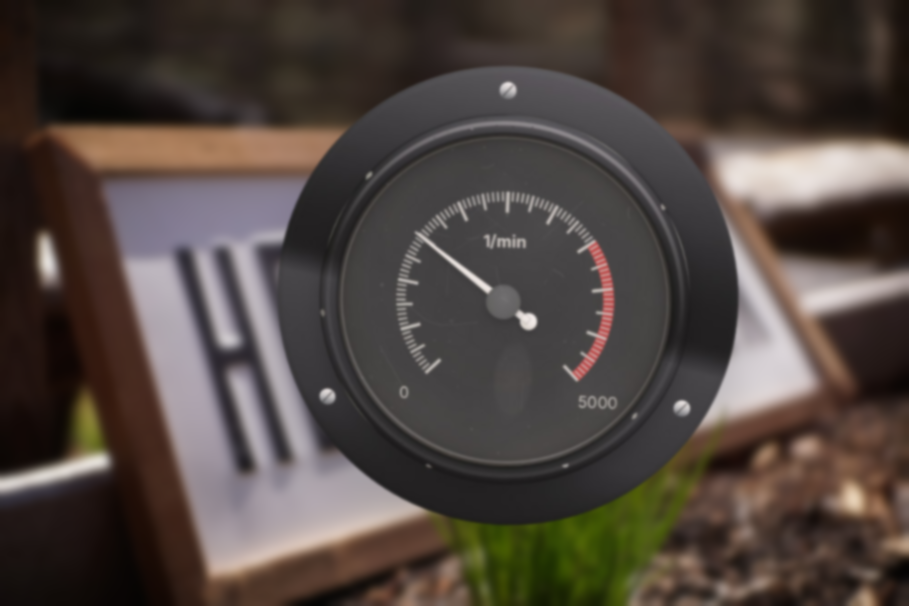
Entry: 1500 rpm
